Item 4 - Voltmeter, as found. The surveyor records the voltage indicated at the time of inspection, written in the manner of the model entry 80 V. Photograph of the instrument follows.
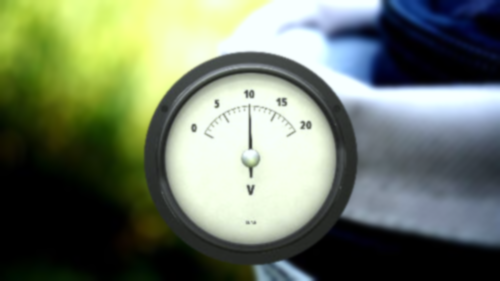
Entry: 10 V
